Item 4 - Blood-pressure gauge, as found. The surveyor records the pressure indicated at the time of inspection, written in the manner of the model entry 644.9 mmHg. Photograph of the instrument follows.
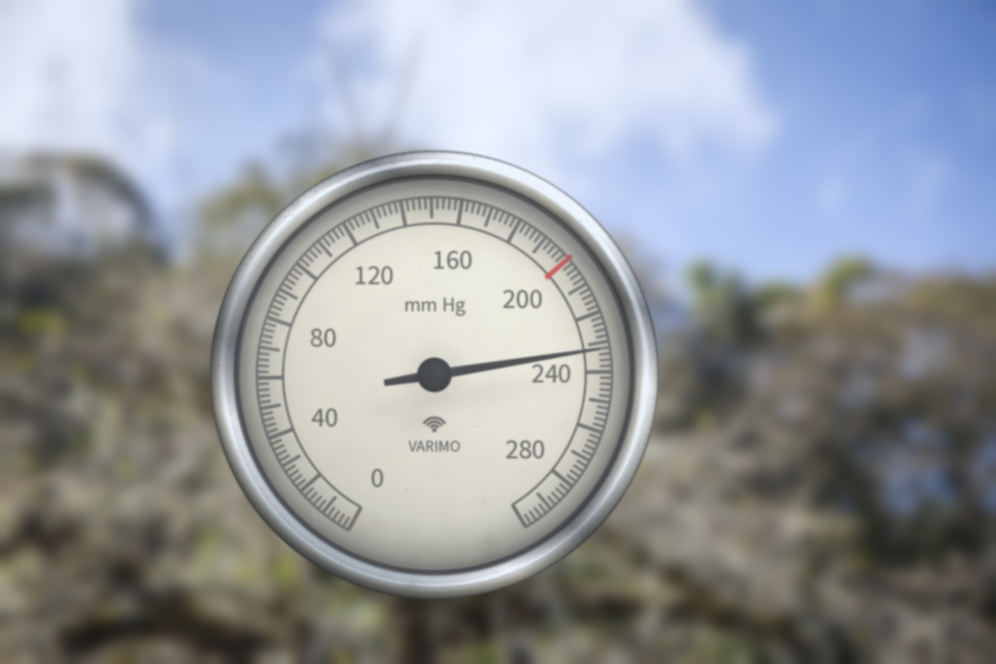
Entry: 232 mmHg
